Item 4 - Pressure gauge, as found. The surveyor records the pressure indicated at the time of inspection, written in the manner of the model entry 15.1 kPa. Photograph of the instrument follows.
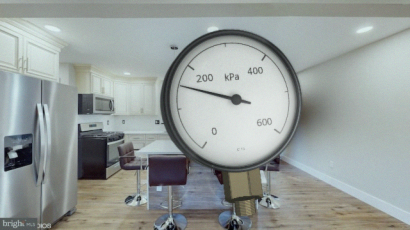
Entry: 150 kPa
